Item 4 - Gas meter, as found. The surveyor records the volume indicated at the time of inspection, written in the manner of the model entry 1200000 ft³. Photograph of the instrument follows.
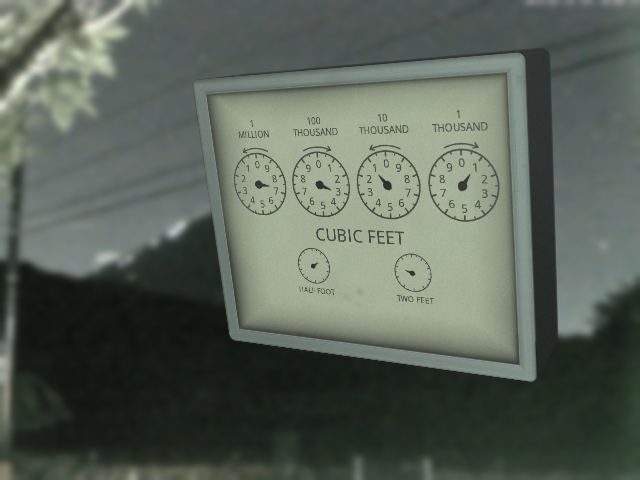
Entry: 731100 ft³
